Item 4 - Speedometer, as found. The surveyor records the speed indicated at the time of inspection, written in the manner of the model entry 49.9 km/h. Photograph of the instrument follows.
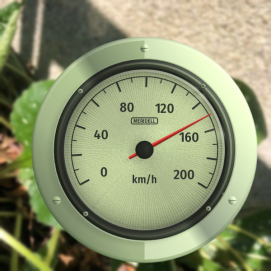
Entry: 150 km/h
